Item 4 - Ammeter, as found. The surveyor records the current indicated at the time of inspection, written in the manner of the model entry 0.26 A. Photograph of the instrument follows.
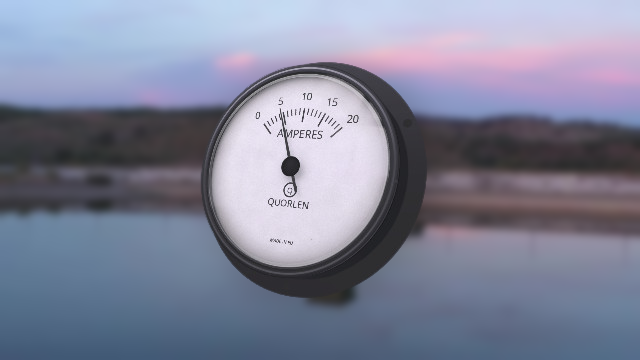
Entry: 5 A
